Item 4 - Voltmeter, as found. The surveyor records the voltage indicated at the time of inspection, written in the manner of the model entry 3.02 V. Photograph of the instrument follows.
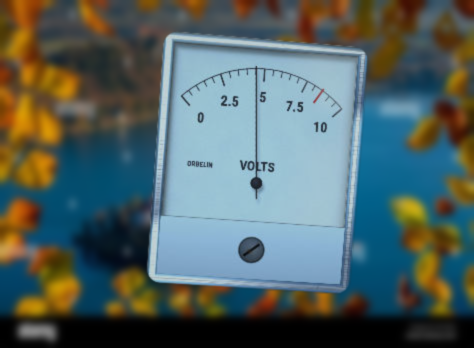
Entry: 4.5 V
